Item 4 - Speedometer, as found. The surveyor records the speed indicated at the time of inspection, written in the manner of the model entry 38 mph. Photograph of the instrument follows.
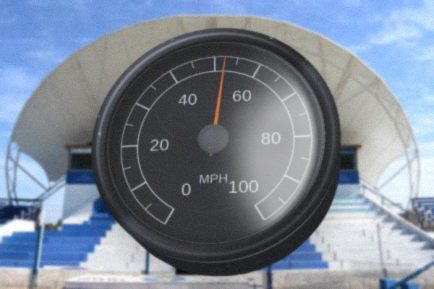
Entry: 52.5 mph
